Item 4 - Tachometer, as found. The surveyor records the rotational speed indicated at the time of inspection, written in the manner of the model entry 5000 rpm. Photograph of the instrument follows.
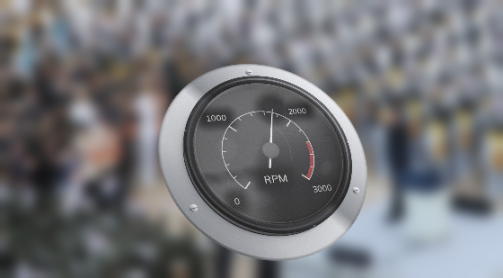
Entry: 1700 rpm
